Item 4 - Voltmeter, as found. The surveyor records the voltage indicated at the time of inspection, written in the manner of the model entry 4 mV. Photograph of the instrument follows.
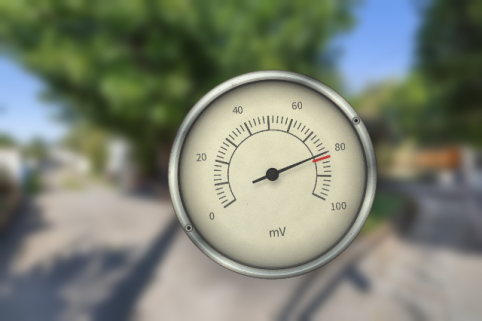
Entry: 80 mV
